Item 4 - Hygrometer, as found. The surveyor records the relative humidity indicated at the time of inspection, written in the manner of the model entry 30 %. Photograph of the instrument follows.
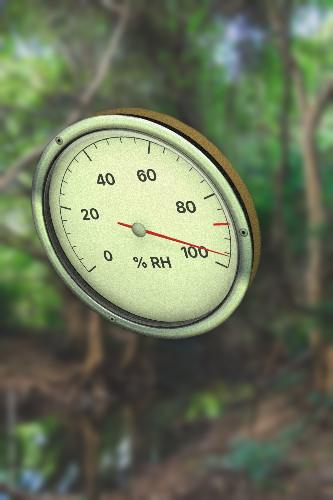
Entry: 96 %
